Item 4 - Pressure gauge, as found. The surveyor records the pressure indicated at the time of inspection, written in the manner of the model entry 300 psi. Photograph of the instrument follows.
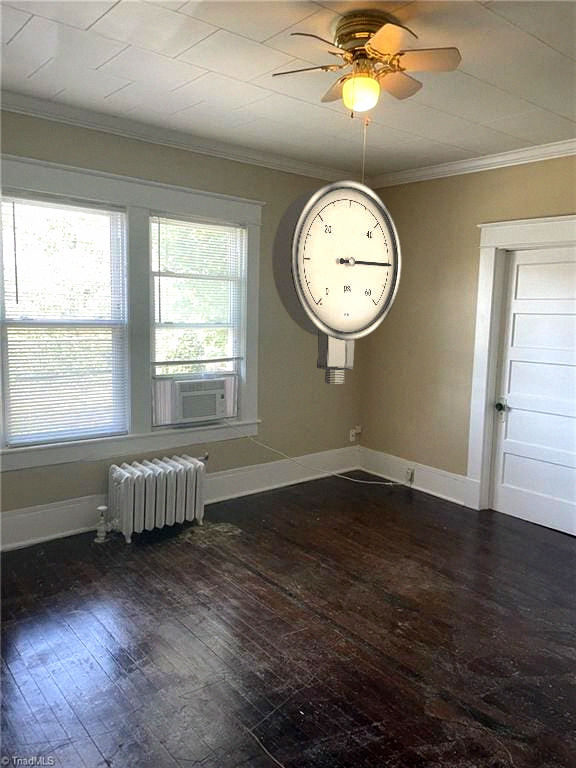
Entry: 50 psi
